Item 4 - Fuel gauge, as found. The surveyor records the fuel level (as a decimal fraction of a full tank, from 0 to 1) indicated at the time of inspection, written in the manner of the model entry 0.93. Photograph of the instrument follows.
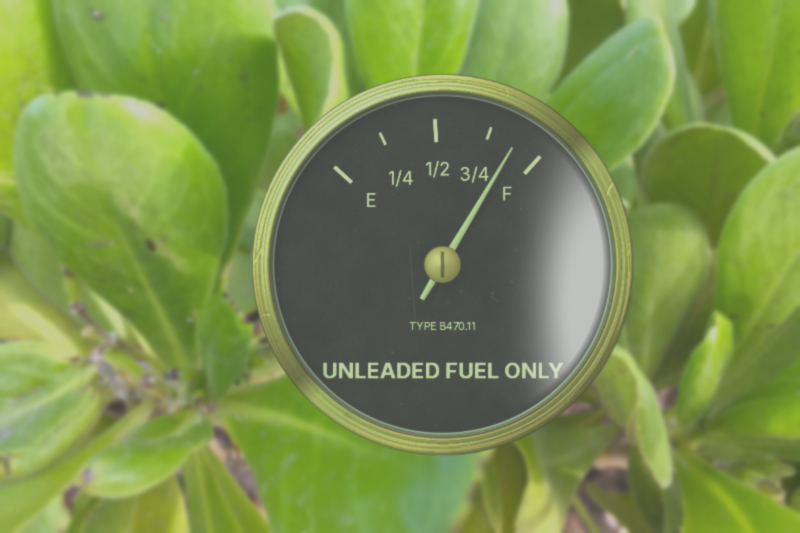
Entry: 0.875
